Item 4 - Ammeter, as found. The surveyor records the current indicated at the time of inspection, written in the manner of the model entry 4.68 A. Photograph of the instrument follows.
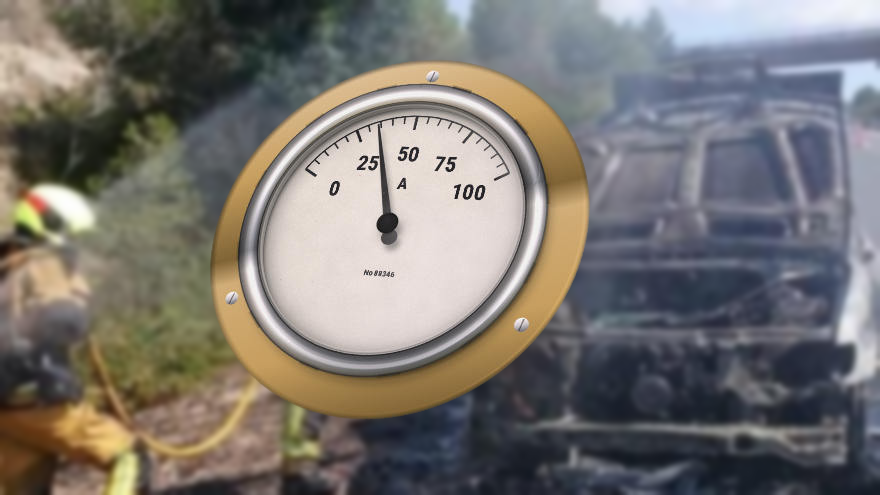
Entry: 35 A
